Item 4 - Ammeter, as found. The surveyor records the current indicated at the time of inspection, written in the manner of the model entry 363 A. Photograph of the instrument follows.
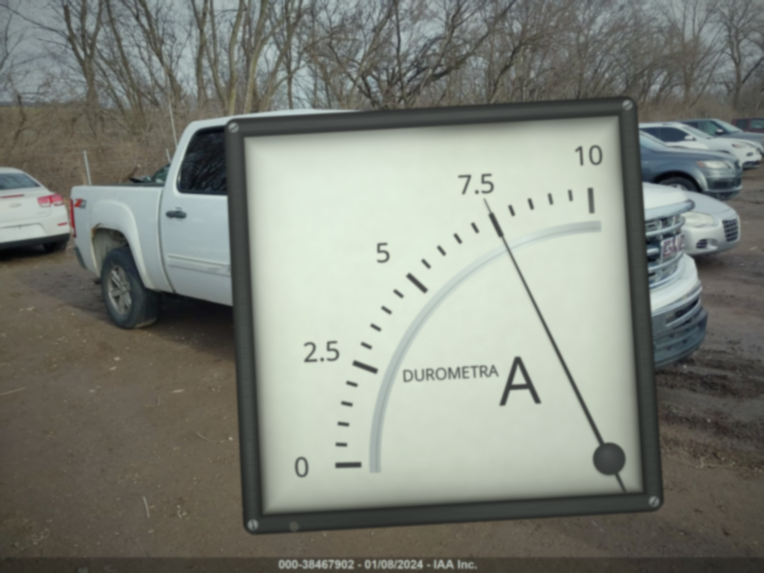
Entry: 7.5 A
